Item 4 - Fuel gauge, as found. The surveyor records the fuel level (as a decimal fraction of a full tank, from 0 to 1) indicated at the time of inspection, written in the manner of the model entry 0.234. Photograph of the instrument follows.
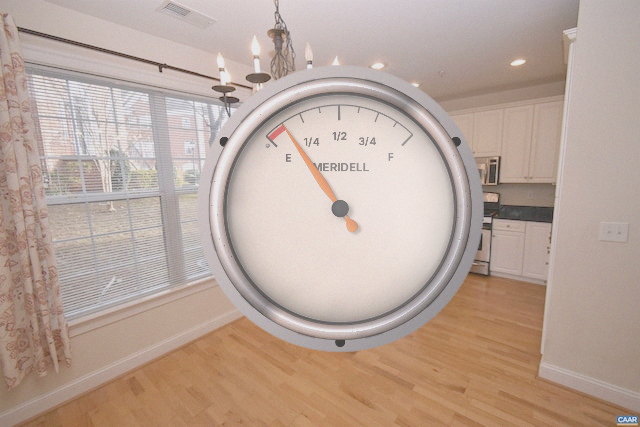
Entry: 0.125
